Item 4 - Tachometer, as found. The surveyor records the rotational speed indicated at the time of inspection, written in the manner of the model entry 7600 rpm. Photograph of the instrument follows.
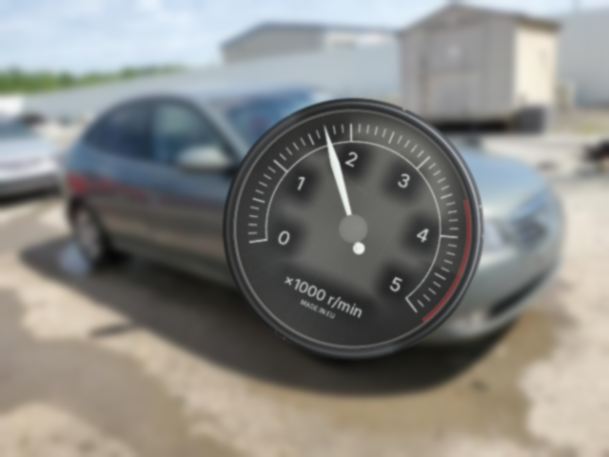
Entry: 1700 rpm
